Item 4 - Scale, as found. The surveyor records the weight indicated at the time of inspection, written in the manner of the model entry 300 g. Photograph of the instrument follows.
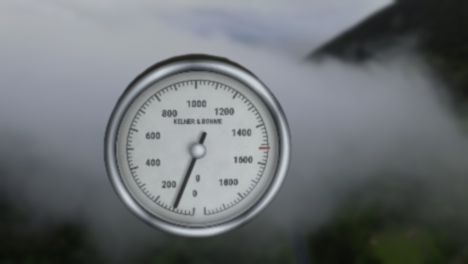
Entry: 100 g
